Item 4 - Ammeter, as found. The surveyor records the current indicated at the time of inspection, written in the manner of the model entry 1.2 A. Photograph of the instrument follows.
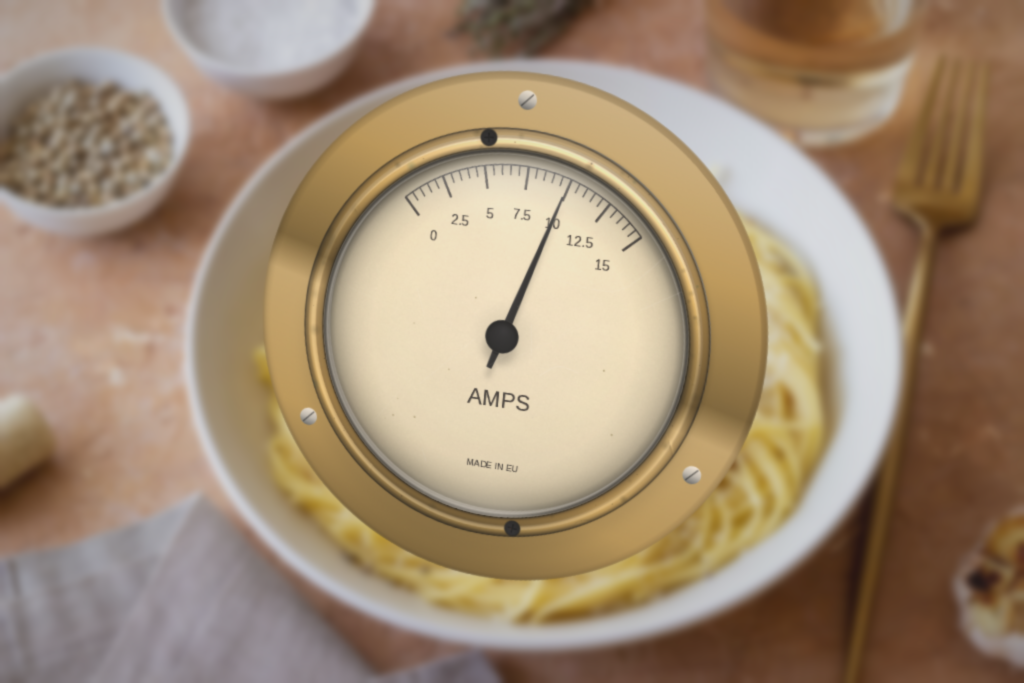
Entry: 10 A
